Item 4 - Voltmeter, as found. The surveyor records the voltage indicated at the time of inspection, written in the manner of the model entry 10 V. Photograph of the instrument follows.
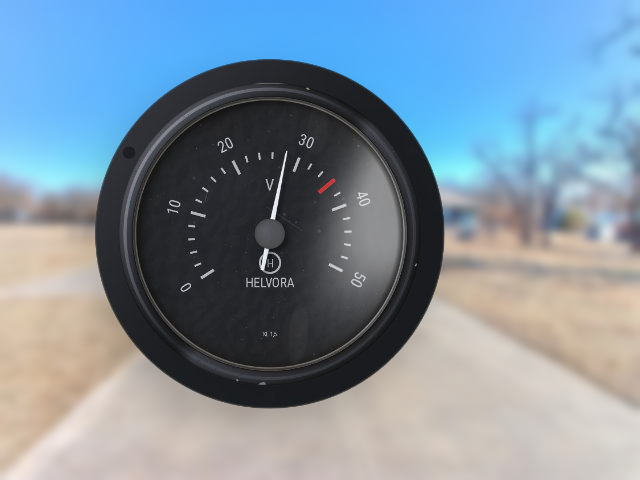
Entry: 28 V
